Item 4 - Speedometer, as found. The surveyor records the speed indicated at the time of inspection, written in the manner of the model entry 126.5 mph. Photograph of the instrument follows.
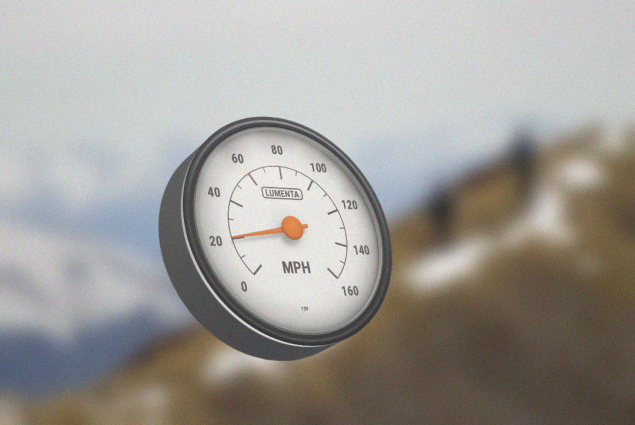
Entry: 20 mph
